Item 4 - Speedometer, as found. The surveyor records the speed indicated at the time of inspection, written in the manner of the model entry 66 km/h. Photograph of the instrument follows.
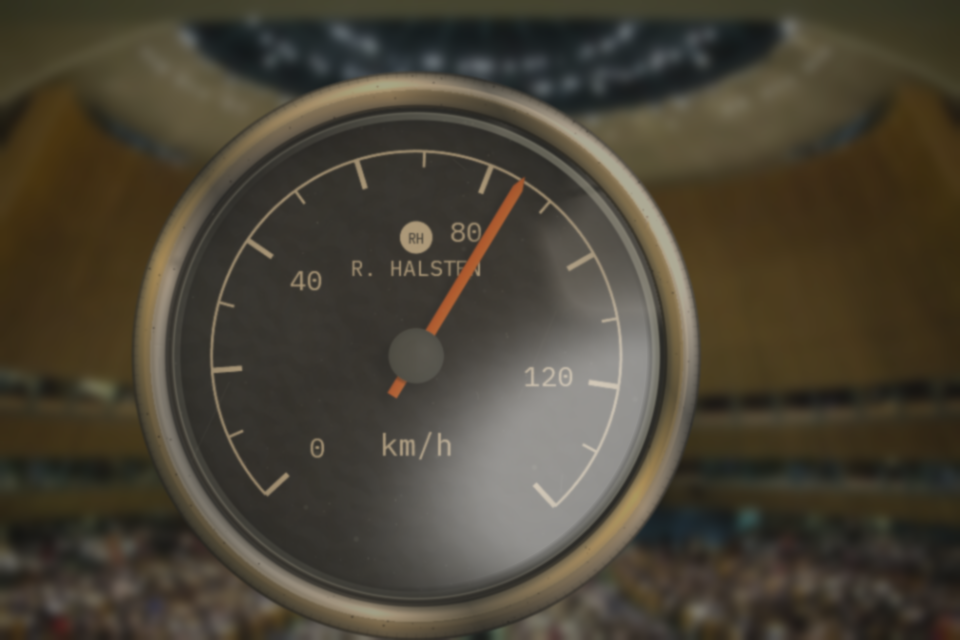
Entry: 85 km/h
